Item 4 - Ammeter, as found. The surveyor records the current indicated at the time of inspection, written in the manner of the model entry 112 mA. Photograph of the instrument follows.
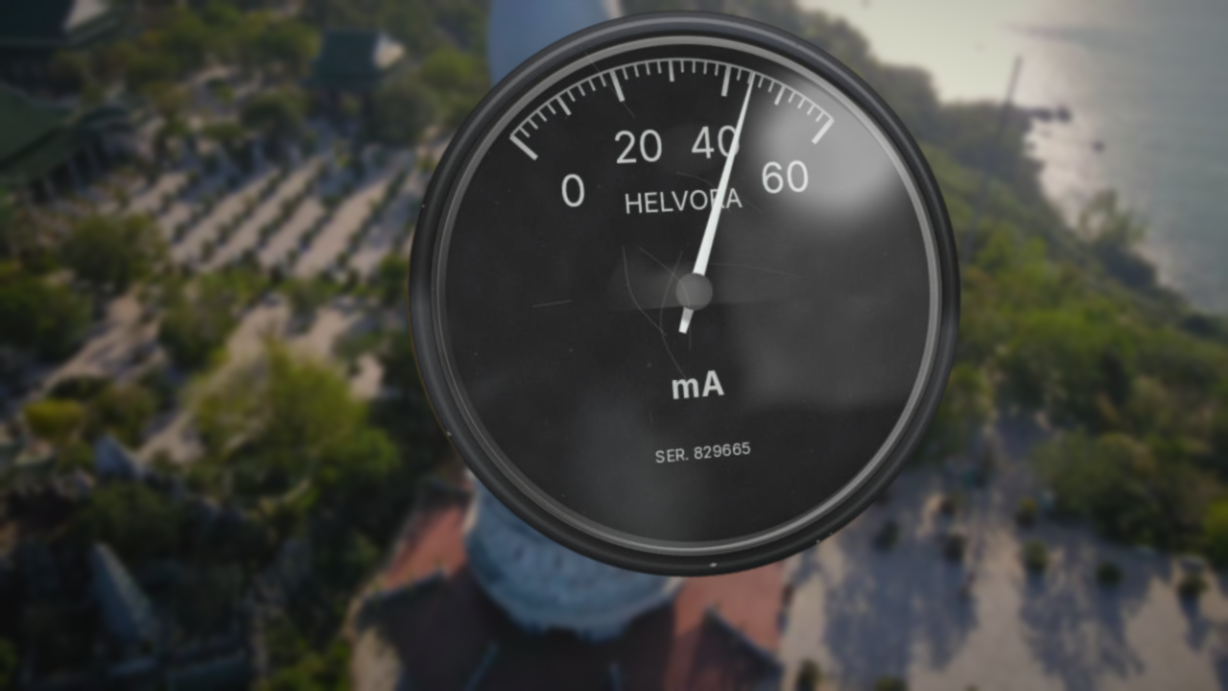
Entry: 44 mA
